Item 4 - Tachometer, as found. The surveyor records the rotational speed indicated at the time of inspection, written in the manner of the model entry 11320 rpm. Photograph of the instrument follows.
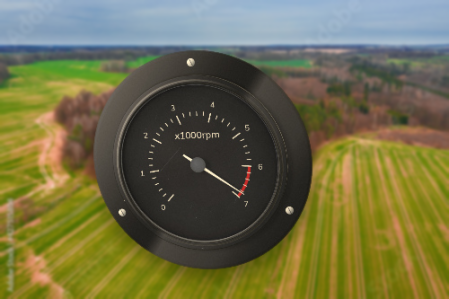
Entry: 6800 rpm
